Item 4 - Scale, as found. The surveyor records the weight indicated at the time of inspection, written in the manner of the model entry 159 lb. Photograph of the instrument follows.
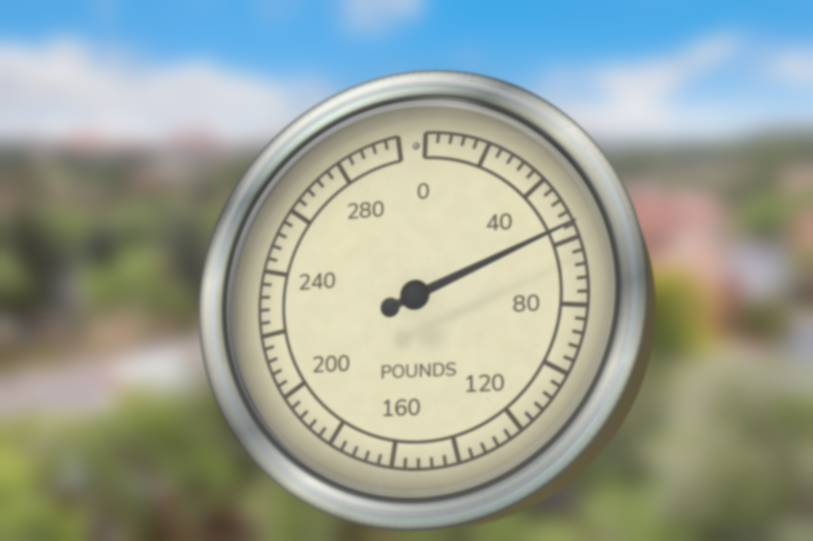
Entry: 56 lb
